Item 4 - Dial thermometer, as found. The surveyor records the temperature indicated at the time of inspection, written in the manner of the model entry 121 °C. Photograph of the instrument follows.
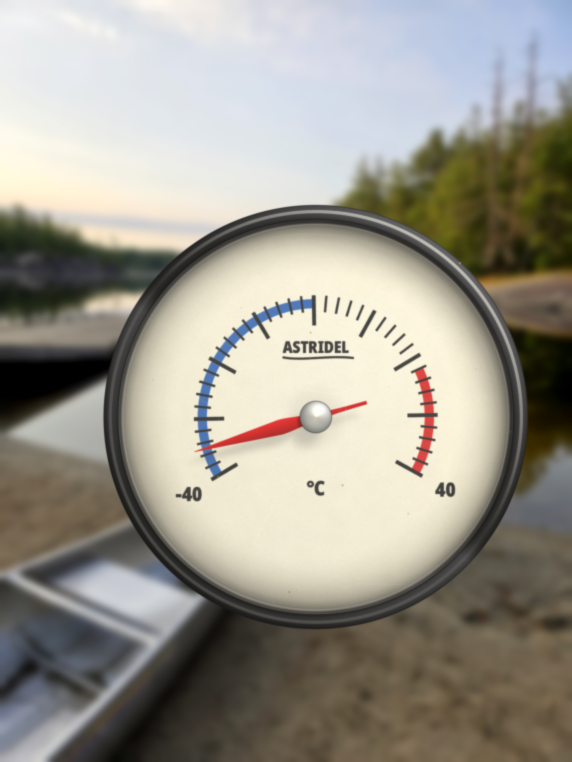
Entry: -35 °C
